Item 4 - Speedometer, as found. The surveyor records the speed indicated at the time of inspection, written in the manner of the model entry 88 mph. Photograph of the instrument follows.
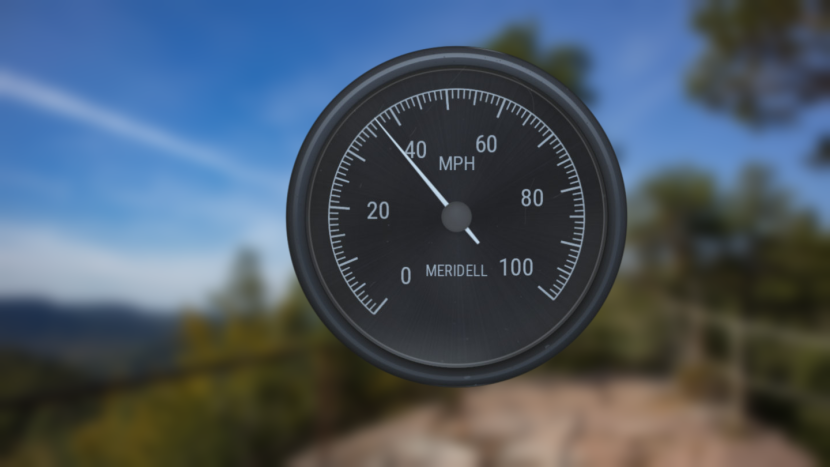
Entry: 37 mph
